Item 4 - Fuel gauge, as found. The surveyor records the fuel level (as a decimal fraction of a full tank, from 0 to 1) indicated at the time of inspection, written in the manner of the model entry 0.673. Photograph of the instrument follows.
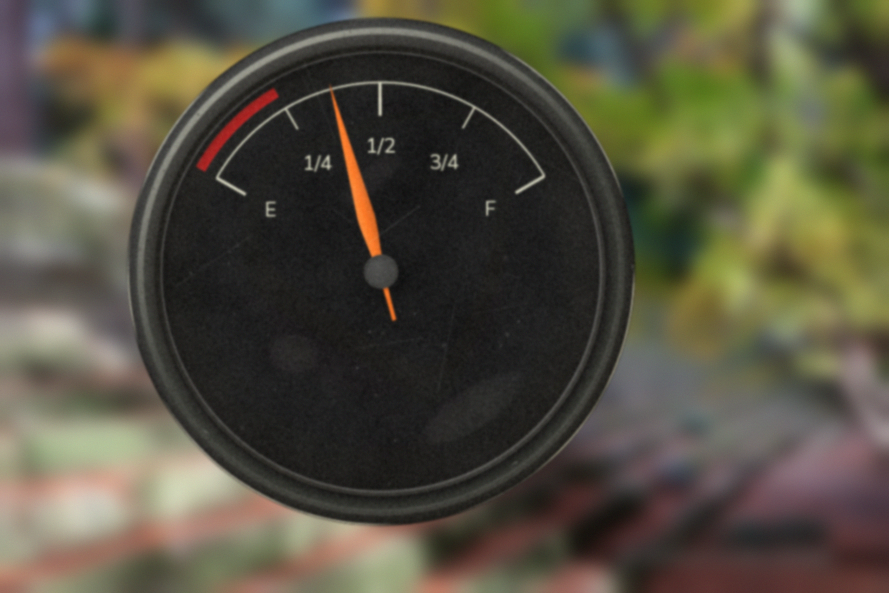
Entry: 0.375
